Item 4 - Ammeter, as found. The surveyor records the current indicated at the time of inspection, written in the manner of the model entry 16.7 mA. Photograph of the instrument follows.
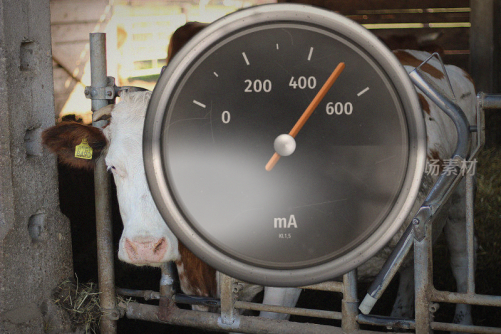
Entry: 500 mA
